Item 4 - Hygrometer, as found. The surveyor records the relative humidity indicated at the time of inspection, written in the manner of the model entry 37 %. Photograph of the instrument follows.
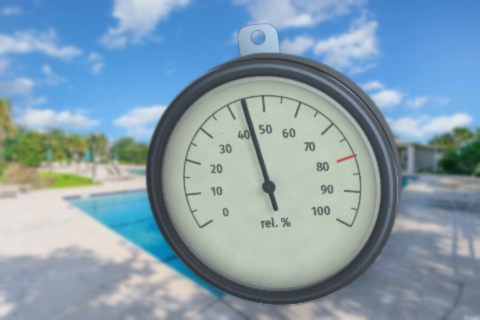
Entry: 45 %
